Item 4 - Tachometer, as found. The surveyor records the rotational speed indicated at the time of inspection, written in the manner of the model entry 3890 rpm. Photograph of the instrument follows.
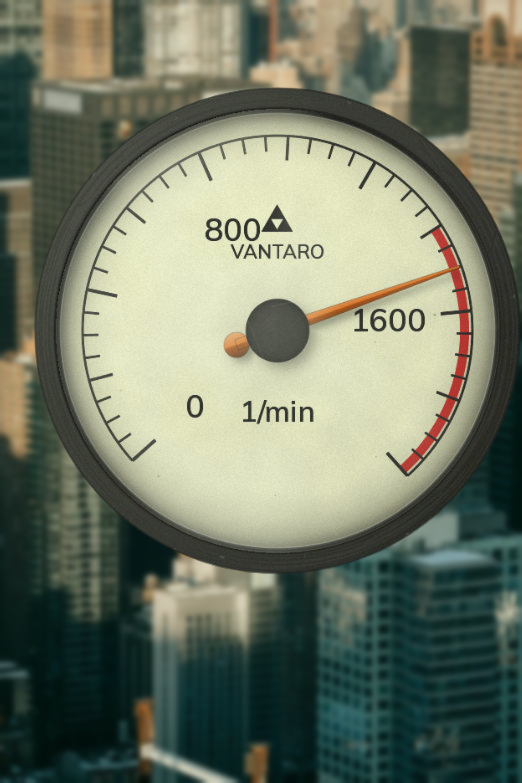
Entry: 1500 rpm
